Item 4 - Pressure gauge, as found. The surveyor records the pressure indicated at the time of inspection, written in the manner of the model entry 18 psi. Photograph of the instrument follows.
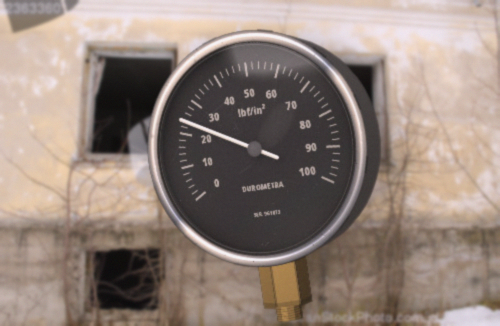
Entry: 24 psi
